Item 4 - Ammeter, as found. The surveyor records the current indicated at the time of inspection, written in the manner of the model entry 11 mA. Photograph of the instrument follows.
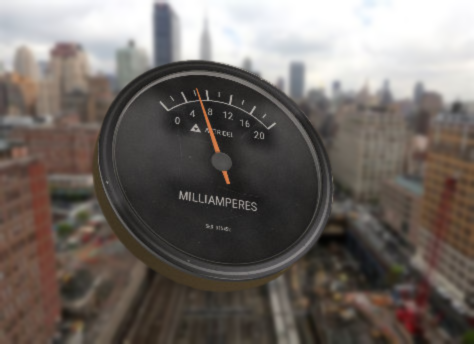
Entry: 6 mA
